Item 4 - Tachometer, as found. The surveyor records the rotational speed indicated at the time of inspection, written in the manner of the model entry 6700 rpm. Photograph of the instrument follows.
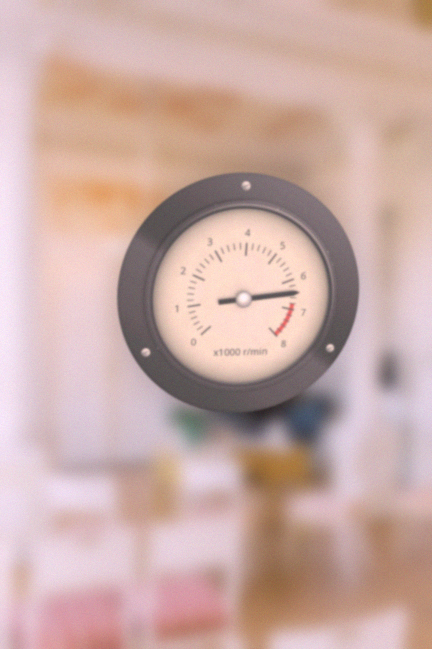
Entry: 6400 rpm
